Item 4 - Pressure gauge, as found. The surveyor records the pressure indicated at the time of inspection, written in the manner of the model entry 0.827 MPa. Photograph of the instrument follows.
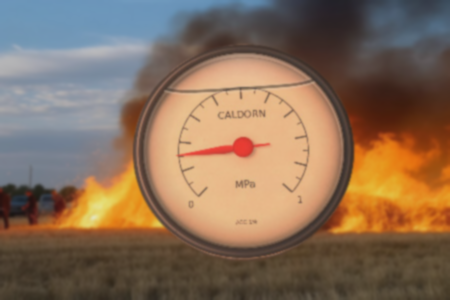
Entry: 0.15 MPa
